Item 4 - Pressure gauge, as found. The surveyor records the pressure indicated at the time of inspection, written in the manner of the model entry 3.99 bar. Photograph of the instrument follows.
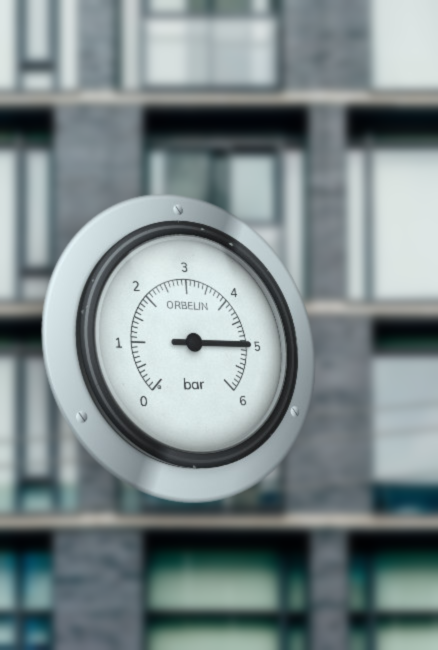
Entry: 5 bar
